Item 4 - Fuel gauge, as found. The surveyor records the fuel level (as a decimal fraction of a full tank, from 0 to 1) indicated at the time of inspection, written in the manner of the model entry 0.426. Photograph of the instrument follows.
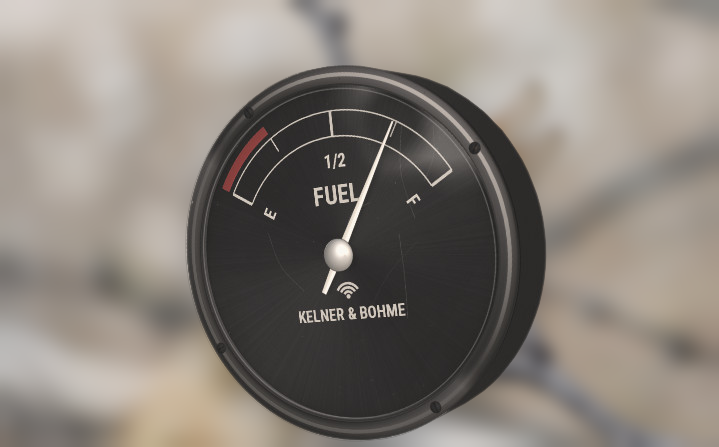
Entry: 0.75
